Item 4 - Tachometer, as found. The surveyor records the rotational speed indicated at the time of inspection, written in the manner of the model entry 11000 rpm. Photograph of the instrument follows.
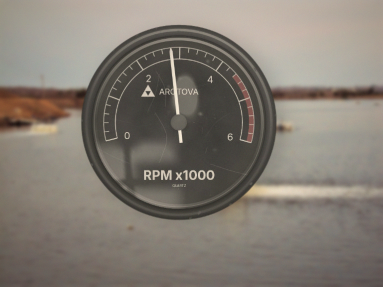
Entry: 2800 rpm
